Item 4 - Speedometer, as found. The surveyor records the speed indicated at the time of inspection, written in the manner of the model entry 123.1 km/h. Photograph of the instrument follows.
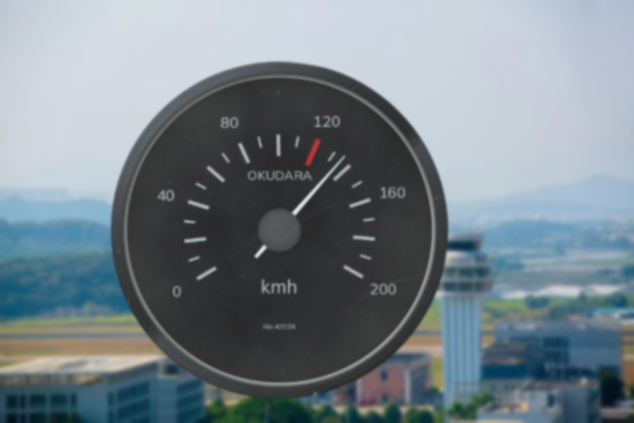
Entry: 135 km/h
